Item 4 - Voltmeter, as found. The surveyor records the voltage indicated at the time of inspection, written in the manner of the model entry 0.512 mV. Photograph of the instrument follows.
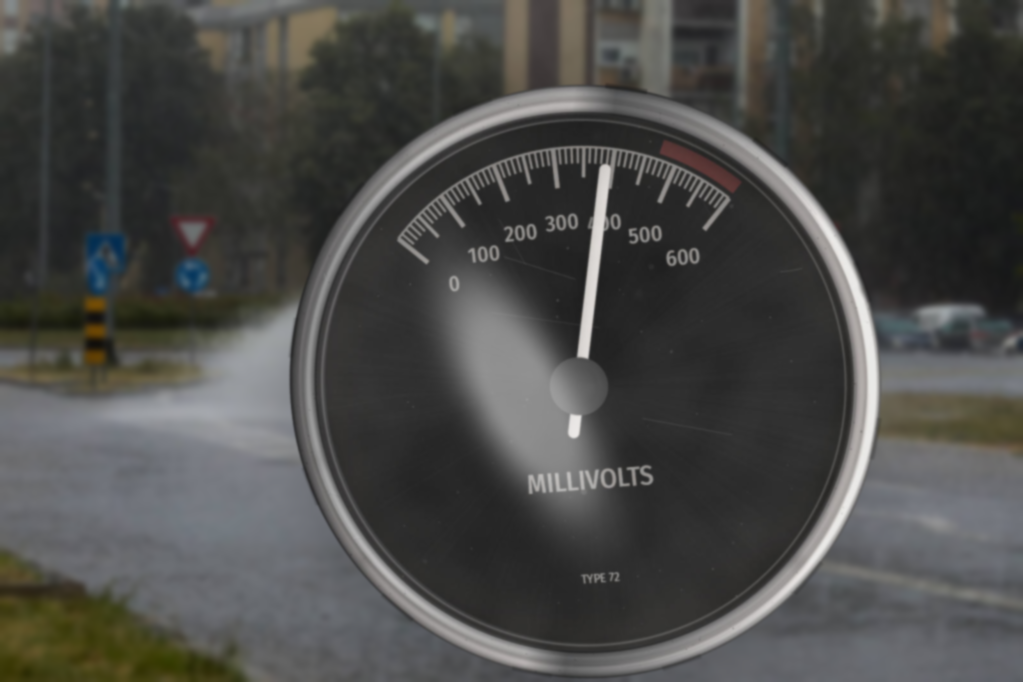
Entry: 390 mV
